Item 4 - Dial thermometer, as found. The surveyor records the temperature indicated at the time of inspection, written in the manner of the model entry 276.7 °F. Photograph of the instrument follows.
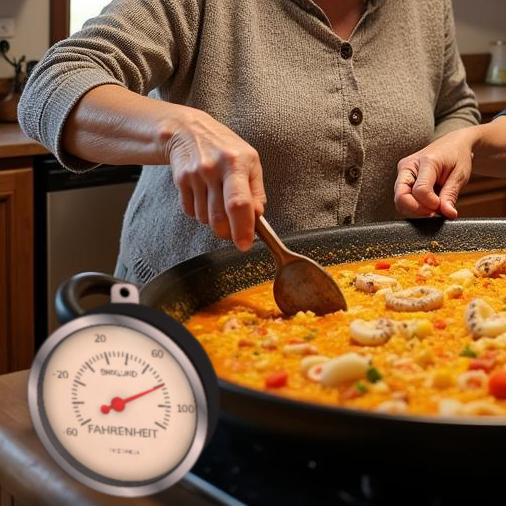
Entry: 80 °F
